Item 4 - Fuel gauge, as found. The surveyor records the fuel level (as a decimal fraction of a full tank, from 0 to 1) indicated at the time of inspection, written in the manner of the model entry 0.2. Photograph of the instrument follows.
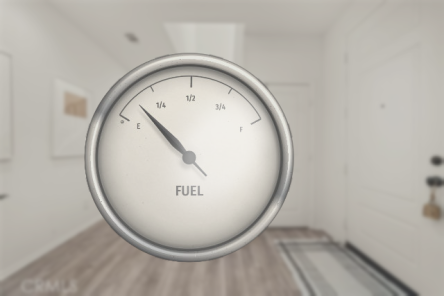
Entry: 0.125
